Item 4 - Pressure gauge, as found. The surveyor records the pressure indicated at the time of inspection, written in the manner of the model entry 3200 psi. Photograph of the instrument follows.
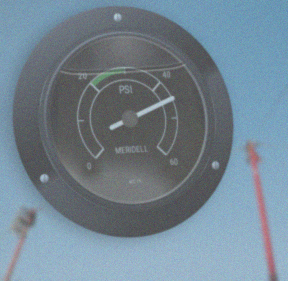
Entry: 45 psi
